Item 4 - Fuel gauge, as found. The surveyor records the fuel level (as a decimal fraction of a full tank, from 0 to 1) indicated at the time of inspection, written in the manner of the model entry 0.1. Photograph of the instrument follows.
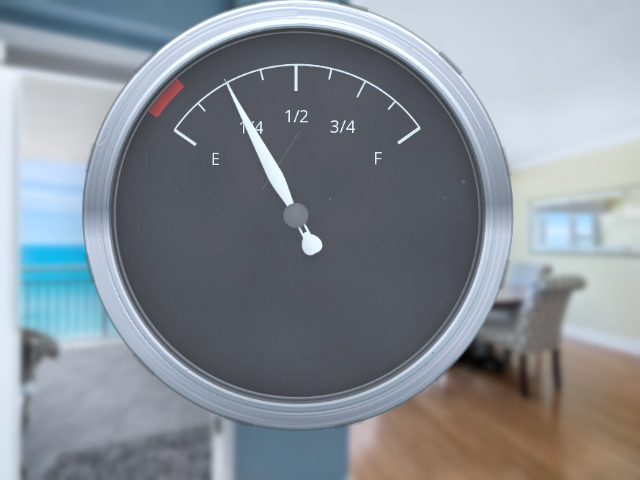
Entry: 0.25
